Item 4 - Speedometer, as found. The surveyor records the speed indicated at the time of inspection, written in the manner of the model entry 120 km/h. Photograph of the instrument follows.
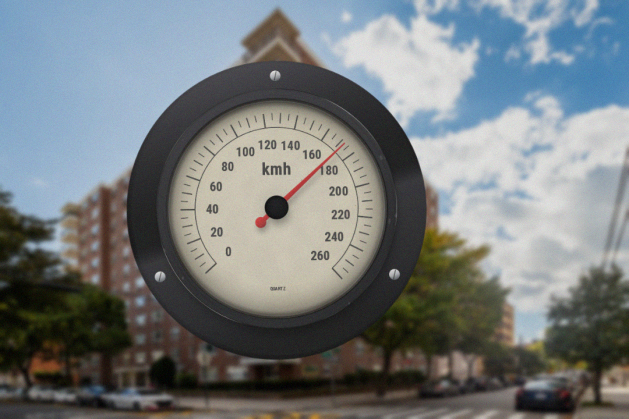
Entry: 172.5 km/h
